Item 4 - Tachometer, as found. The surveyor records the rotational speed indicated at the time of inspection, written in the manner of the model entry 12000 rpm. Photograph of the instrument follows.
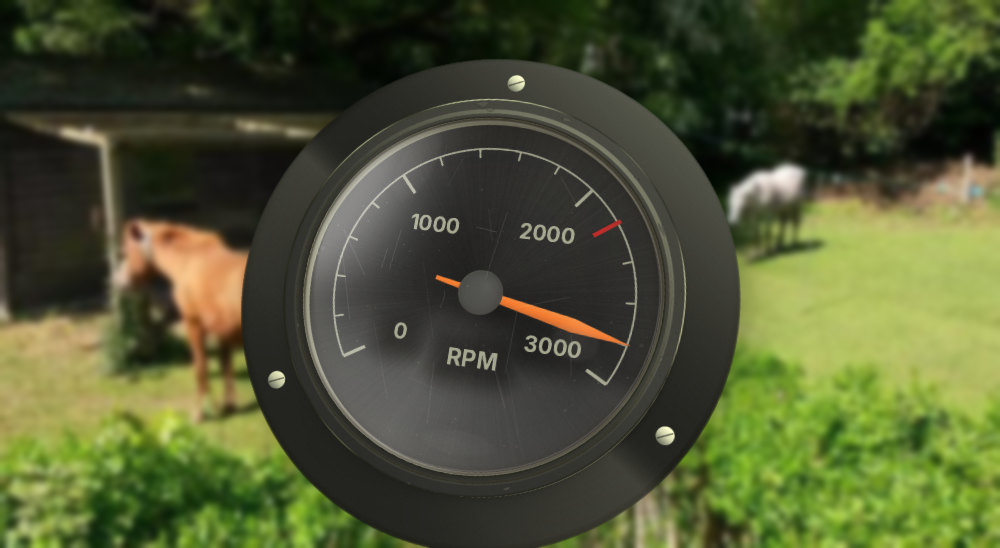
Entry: 2800 rpm
